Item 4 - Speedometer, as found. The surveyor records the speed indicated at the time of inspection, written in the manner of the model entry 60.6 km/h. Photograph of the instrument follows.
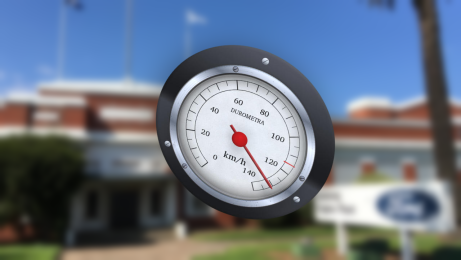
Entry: 130 km/h
